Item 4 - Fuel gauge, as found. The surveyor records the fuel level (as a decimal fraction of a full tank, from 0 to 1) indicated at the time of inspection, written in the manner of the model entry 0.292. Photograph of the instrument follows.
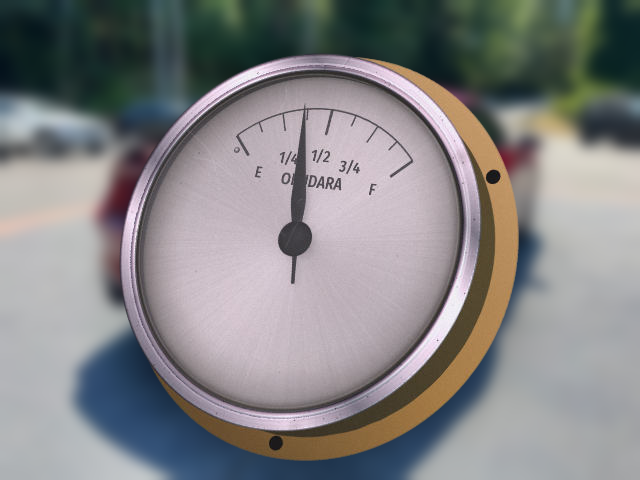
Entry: 0.375
